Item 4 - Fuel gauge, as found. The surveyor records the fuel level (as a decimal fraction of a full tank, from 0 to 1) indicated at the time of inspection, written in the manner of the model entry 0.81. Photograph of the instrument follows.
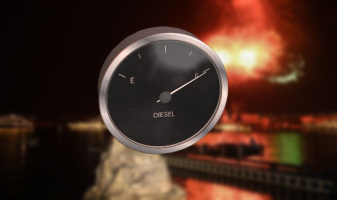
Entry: 1
